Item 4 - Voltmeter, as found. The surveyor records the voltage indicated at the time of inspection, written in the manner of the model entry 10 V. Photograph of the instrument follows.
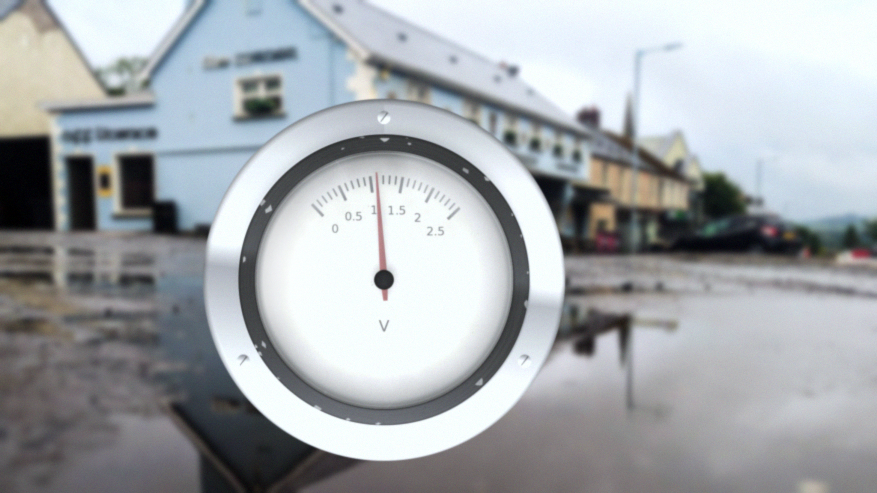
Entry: 1.1 V
